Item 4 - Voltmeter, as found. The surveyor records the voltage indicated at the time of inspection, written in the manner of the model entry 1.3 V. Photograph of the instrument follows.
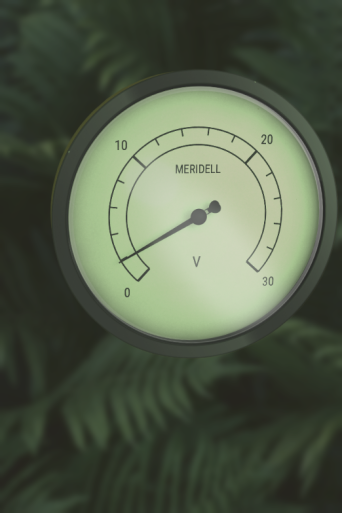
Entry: 2 V
